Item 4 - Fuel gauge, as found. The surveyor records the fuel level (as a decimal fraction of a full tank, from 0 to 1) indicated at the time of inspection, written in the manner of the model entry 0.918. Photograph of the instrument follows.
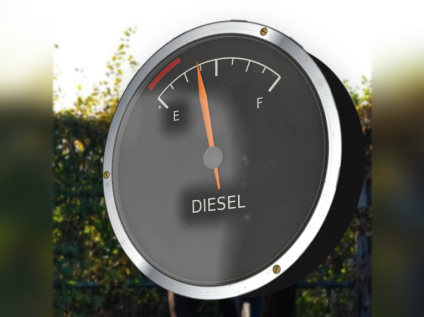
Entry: 0.375
